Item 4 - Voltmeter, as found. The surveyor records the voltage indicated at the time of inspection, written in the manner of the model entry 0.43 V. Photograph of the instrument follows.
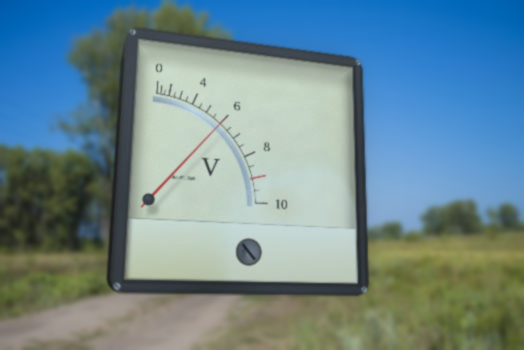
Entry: 6 V
